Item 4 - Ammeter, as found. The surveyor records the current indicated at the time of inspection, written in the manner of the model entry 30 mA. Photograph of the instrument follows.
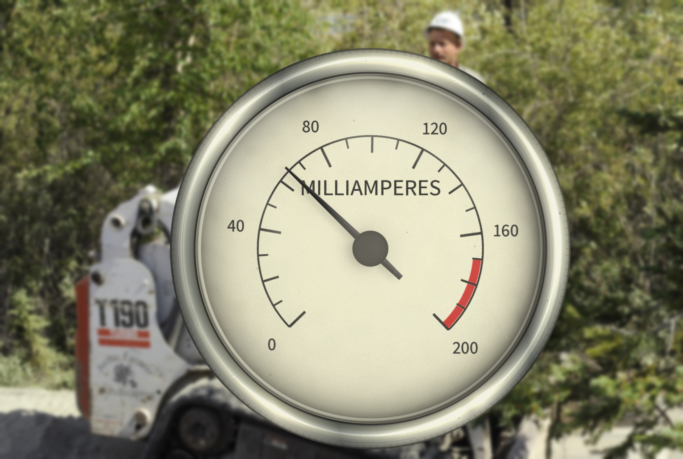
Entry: 65 mA
